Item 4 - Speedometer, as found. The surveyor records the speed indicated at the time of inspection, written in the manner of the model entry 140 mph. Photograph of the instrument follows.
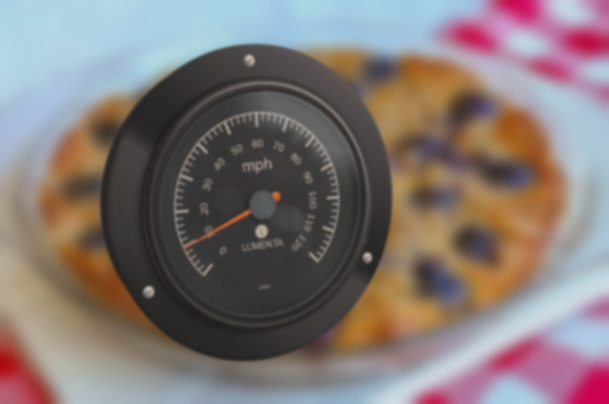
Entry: 10 mph
